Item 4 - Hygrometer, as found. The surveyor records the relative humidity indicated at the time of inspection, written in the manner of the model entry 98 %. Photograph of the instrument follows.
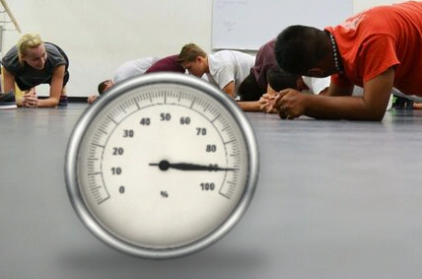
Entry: 90 %
